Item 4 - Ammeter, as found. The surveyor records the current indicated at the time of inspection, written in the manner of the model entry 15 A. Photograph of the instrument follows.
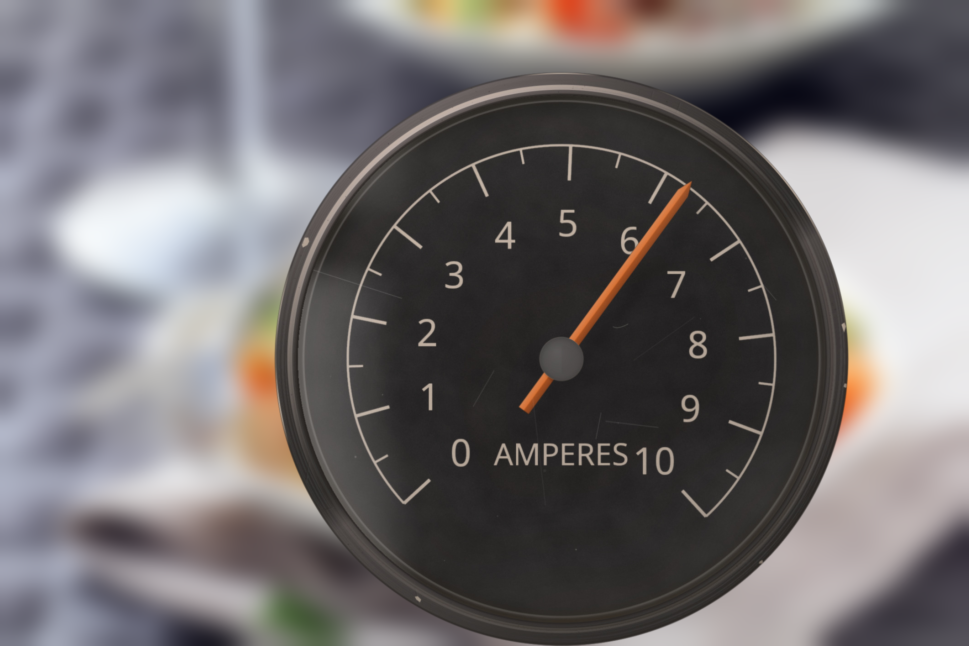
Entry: 6.25 A
